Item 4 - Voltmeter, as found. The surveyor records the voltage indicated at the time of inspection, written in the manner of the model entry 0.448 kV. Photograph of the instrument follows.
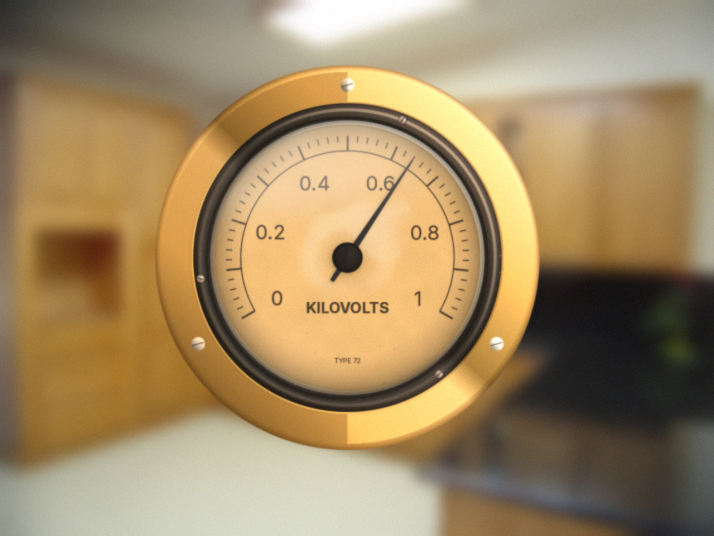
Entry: 0.64 kV
